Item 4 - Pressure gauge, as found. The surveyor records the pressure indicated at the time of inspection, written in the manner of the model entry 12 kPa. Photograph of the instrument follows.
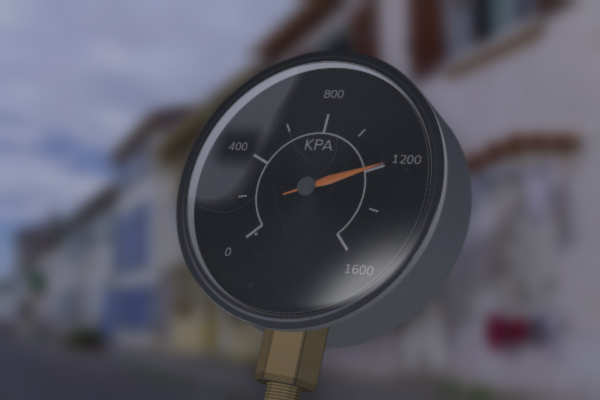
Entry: 1200 kPa
